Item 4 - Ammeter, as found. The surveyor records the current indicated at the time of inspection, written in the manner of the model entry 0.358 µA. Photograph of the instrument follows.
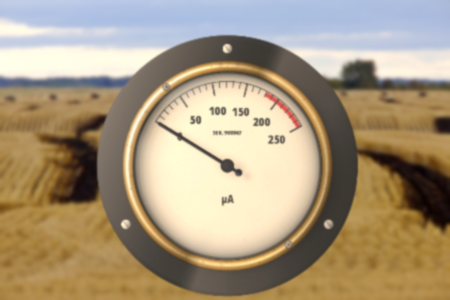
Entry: 0 µA
